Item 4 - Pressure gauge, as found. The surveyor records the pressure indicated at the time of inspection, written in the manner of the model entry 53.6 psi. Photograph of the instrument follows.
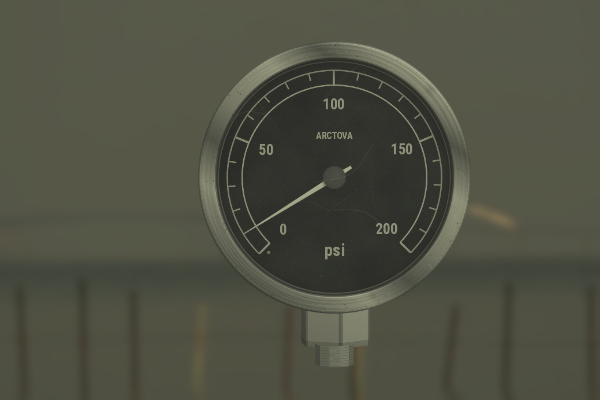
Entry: 10 psi
